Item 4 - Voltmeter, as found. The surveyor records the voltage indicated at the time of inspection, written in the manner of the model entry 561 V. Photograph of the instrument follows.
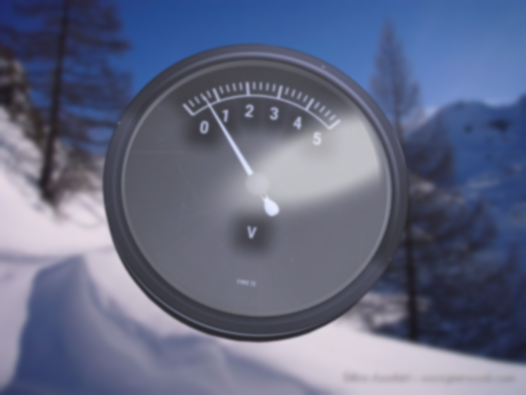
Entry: 0.6 V
